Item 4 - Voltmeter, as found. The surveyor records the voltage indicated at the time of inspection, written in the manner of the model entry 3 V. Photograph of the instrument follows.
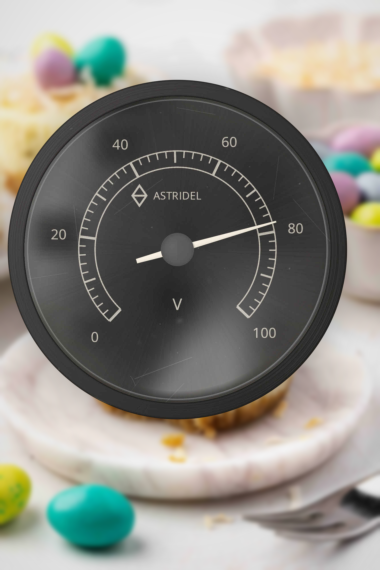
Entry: 78 V
